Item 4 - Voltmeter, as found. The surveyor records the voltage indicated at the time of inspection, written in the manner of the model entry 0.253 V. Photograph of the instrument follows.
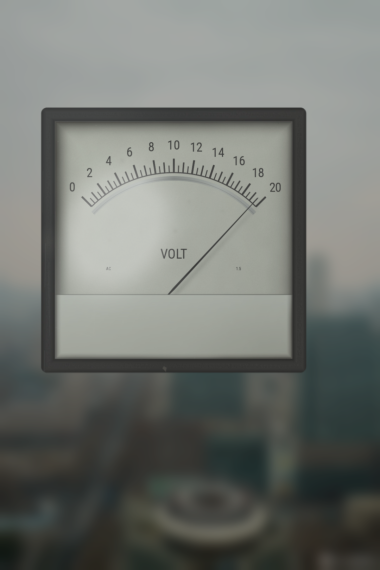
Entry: 19.5 V
